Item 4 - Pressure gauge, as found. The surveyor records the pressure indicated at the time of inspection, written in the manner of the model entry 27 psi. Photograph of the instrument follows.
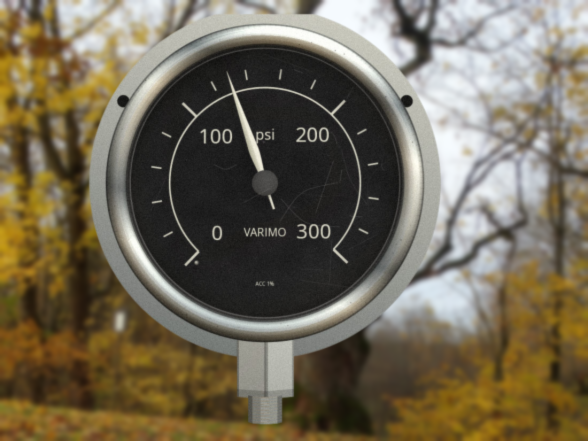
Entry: 130 psi
